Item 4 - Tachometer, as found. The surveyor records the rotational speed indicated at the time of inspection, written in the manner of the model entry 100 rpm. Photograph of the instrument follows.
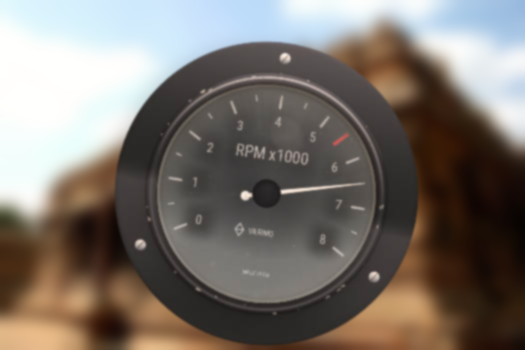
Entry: 6500 rpm
